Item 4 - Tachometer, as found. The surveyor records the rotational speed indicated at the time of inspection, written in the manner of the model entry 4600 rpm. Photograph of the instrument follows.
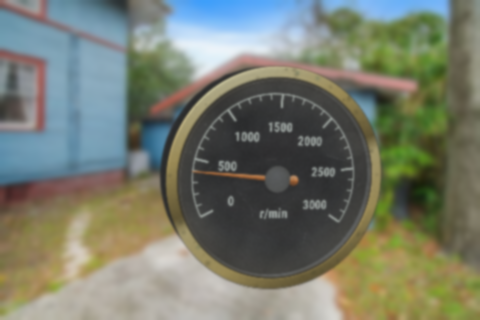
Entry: 400 rpm
